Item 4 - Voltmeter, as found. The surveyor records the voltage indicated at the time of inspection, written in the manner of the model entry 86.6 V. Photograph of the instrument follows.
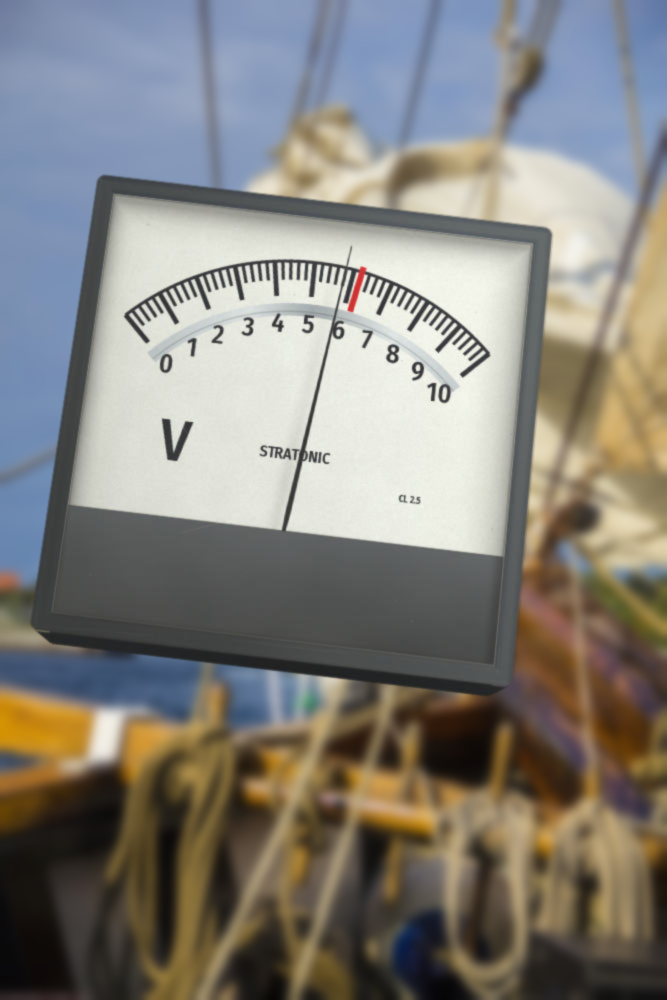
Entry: 5.8 V
